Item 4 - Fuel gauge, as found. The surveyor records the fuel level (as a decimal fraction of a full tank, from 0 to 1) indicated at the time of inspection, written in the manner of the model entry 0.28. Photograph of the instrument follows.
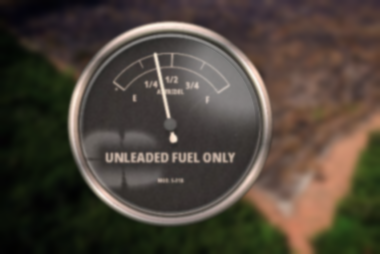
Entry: 0.375
